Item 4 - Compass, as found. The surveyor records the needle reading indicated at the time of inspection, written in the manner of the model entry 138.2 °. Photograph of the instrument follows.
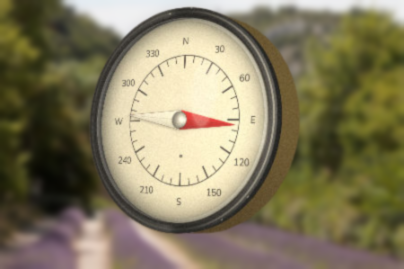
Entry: 95 °
